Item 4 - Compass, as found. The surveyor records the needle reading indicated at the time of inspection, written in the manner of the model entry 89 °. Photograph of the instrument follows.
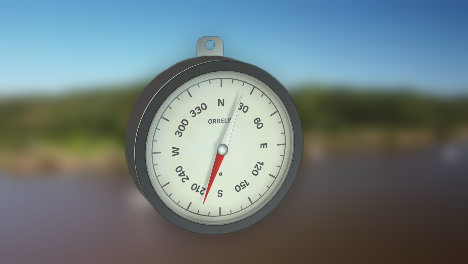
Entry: 200 °
